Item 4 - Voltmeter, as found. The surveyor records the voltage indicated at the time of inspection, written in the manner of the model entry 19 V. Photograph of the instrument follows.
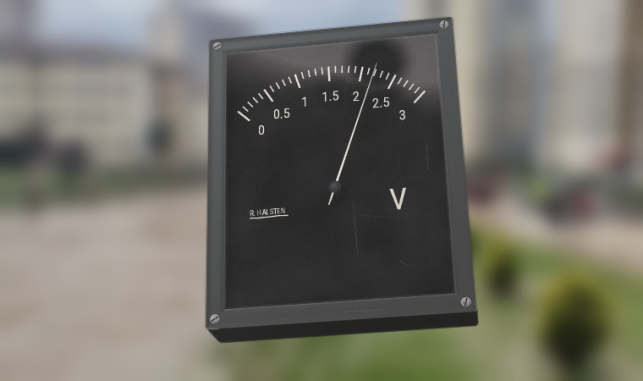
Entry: 2.2 V
